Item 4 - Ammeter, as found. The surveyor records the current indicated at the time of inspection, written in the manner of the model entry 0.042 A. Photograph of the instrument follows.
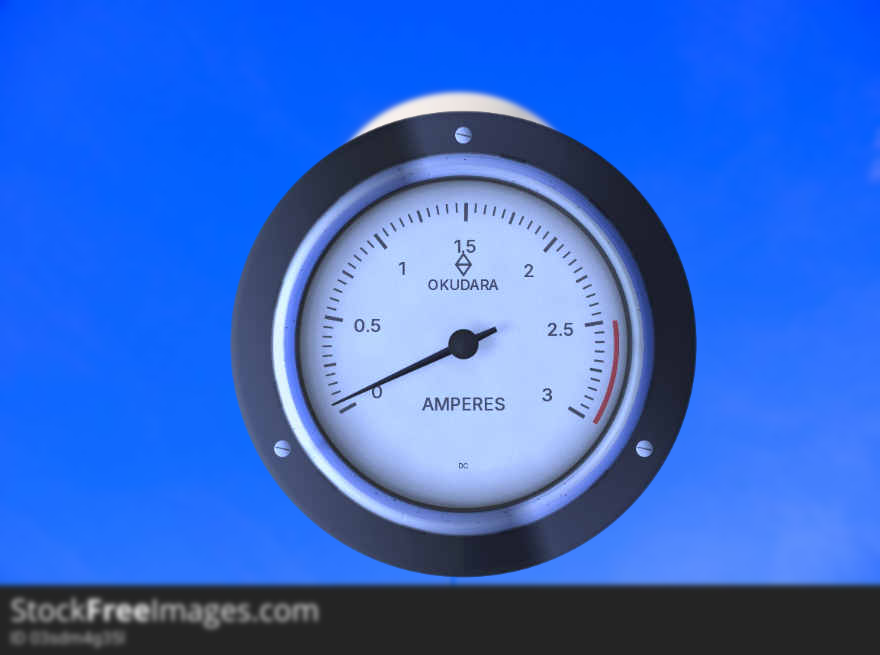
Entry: 0.05 A
